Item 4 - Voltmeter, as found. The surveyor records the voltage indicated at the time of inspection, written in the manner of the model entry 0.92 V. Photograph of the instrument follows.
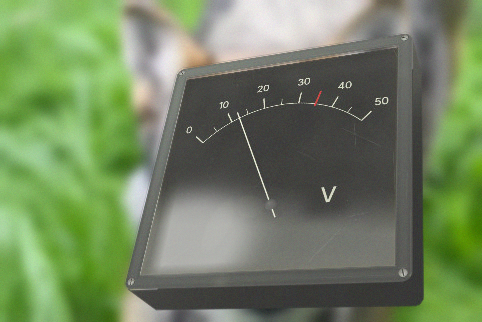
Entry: 12.5 V
